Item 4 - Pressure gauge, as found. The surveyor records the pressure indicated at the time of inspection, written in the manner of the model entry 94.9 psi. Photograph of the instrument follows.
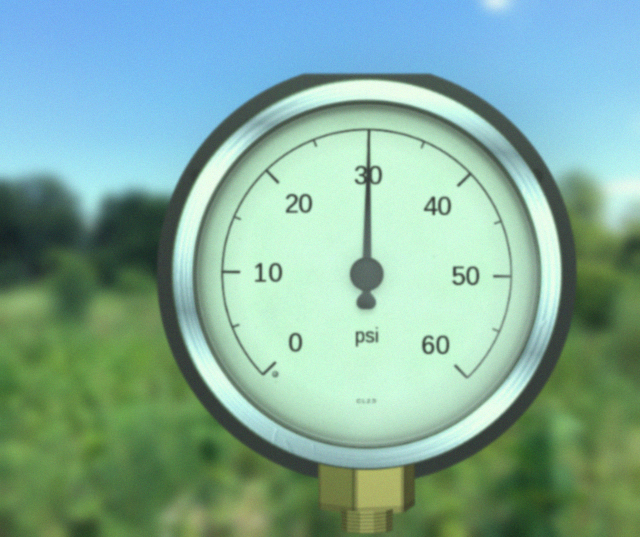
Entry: 30 psi
